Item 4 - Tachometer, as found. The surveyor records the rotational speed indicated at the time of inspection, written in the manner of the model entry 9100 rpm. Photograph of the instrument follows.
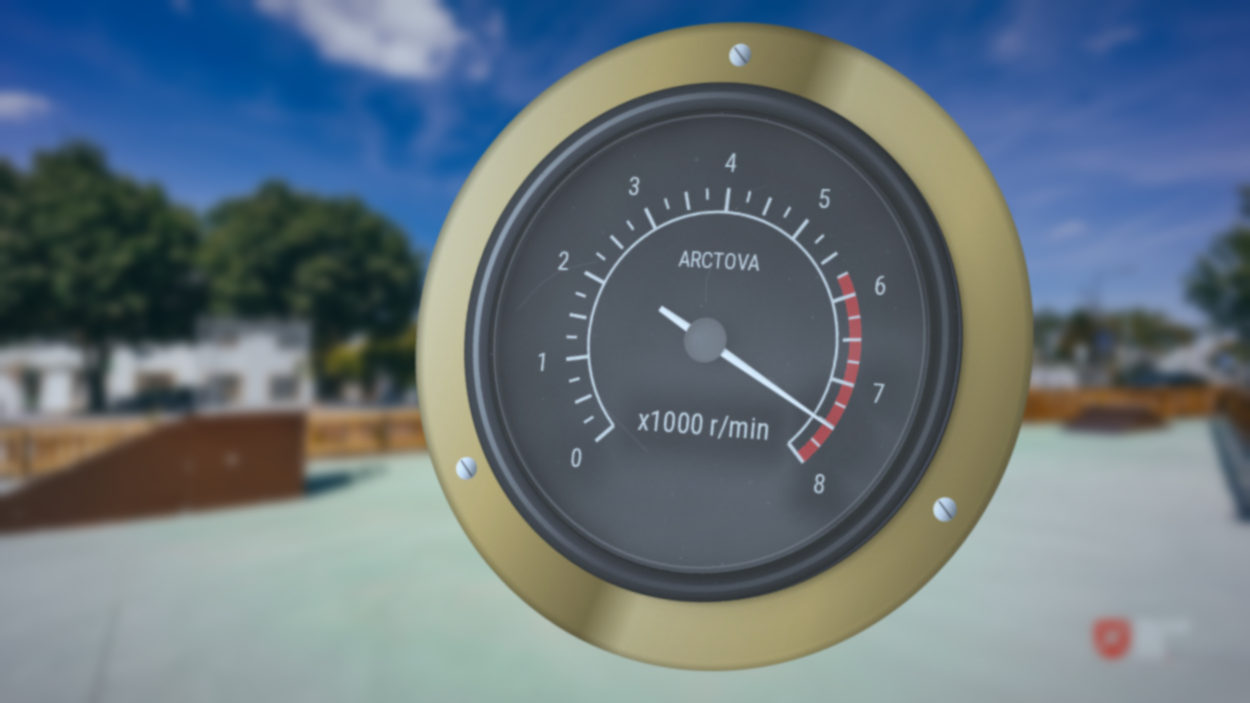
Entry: 7500 rpm
